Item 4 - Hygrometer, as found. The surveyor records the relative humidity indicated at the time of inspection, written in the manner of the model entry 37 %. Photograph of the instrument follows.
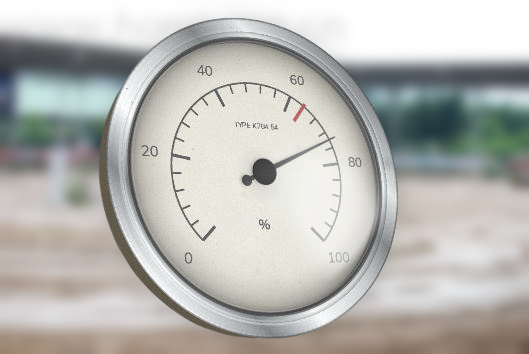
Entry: 74 %
